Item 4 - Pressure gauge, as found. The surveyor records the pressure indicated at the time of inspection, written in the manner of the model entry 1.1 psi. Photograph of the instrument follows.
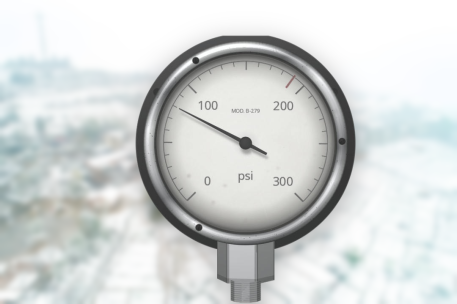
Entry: 80 psi
